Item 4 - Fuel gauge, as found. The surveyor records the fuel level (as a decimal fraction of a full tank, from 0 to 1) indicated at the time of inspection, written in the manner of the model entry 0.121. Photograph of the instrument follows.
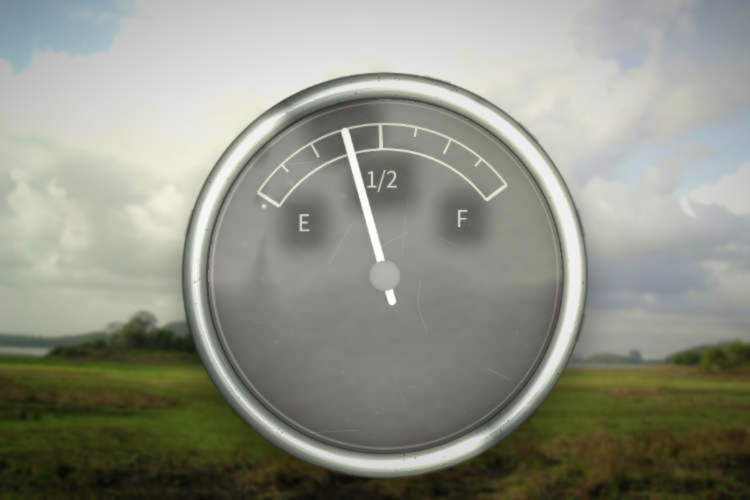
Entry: 0.375
